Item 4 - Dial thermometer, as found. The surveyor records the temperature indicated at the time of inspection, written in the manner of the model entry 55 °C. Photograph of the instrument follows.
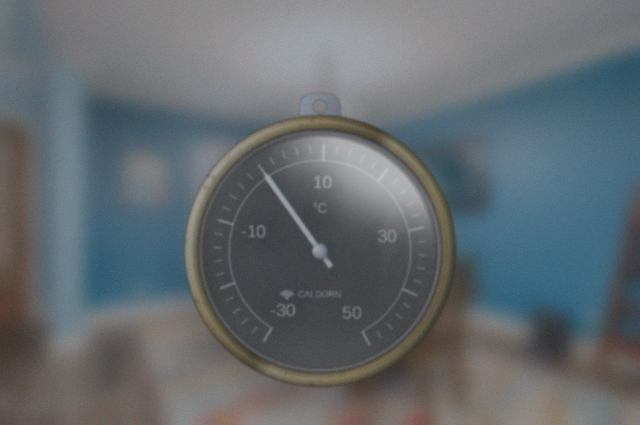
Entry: 0 °C
